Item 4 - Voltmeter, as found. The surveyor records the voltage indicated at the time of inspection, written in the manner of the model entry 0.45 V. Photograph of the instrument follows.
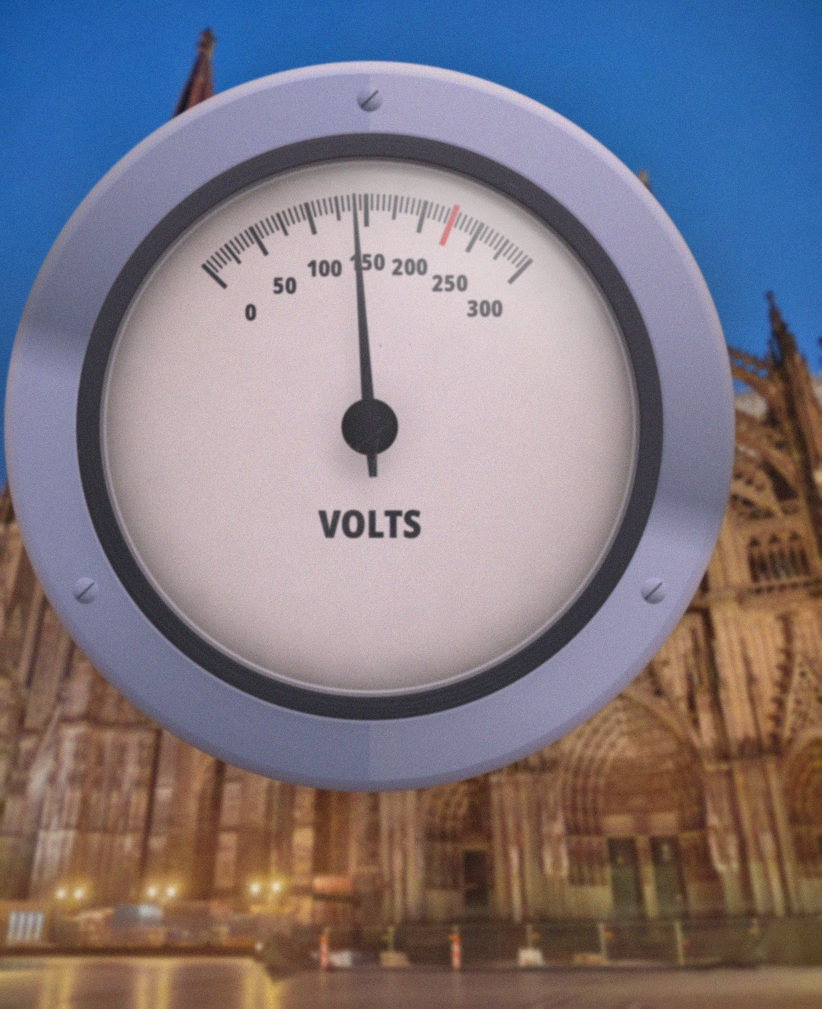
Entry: 140 V
